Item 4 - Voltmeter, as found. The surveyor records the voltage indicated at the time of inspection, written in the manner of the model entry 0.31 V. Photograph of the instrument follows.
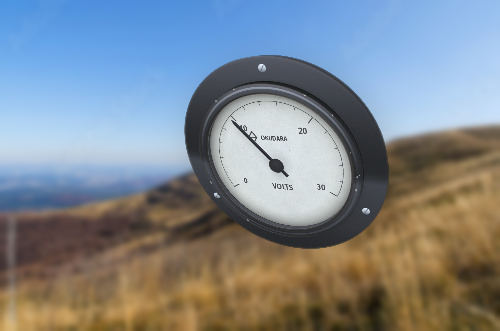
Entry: 10 V
